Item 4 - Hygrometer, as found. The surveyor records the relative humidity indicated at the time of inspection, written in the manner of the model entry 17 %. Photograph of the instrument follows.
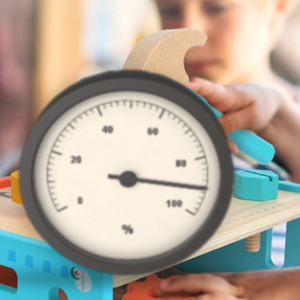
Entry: 90 %
